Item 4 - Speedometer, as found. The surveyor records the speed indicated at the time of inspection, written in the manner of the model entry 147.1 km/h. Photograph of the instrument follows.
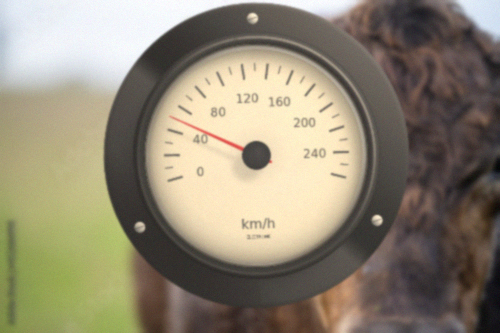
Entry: 50 km/h
